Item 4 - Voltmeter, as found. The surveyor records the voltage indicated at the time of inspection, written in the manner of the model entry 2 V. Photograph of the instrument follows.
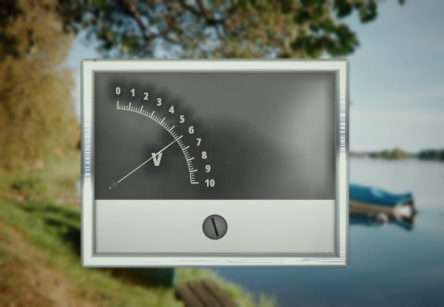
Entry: 6 V
